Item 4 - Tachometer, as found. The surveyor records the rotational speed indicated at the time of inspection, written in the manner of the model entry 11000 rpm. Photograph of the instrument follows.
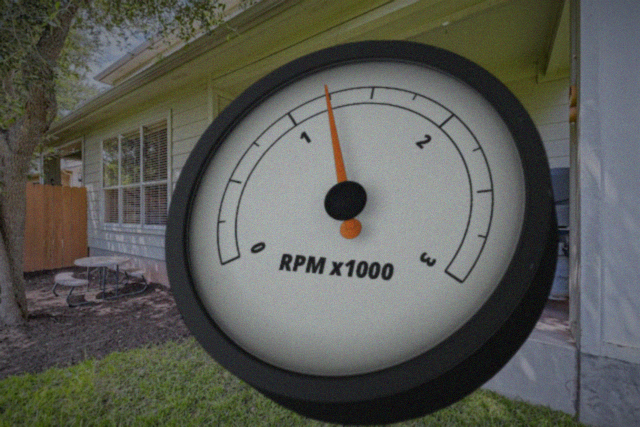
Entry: 1250 rpm
